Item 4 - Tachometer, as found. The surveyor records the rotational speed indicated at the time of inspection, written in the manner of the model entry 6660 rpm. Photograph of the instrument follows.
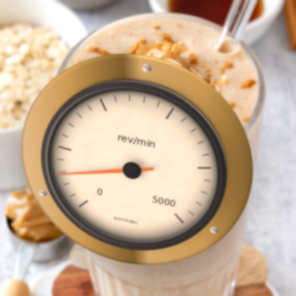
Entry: 600 rpm
